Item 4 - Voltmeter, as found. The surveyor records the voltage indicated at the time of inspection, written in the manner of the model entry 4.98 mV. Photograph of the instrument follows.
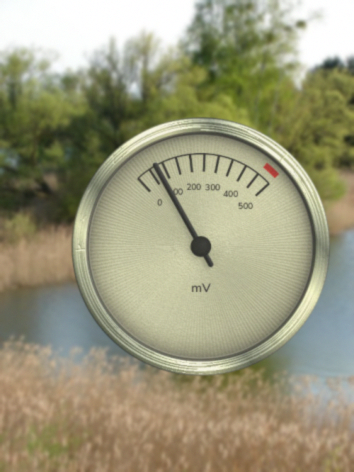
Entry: 75 mV
